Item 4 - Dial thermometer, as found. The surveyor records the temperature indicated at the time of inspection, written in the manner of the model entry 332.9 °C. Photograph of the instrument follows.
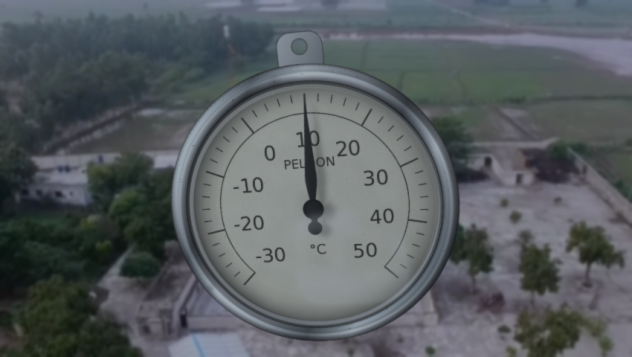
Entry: 10 °C
